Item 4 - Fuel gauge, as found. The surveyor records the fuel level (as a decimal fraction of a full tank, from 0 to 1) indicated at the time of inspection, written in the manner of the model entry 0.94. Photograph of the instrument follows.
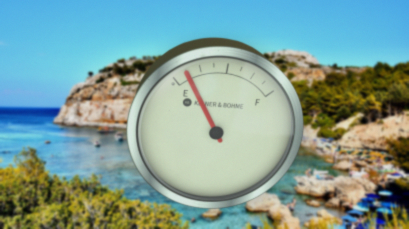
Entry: 0.125
